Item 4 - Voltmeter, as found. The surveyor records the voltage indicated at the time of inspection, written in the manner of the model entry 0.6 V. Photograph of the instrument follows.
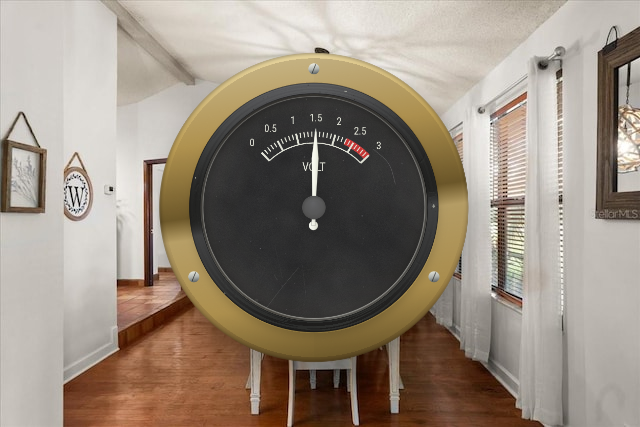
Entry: 1.5 V
